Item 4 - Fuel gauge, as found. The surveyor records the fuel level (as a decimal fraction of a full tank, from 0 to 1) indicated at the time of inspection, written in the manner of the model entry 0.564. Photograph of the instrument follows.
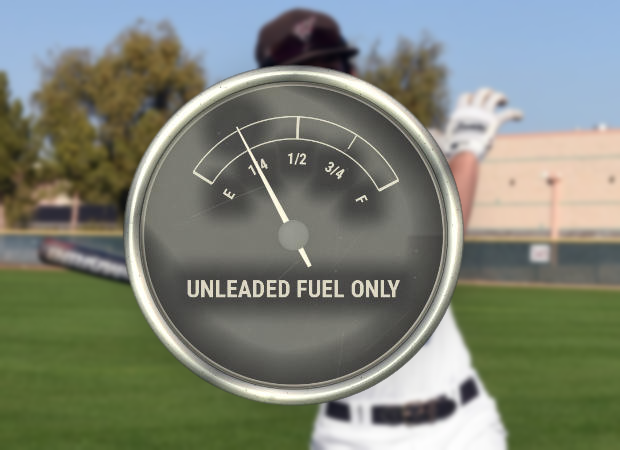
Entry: 0.25
